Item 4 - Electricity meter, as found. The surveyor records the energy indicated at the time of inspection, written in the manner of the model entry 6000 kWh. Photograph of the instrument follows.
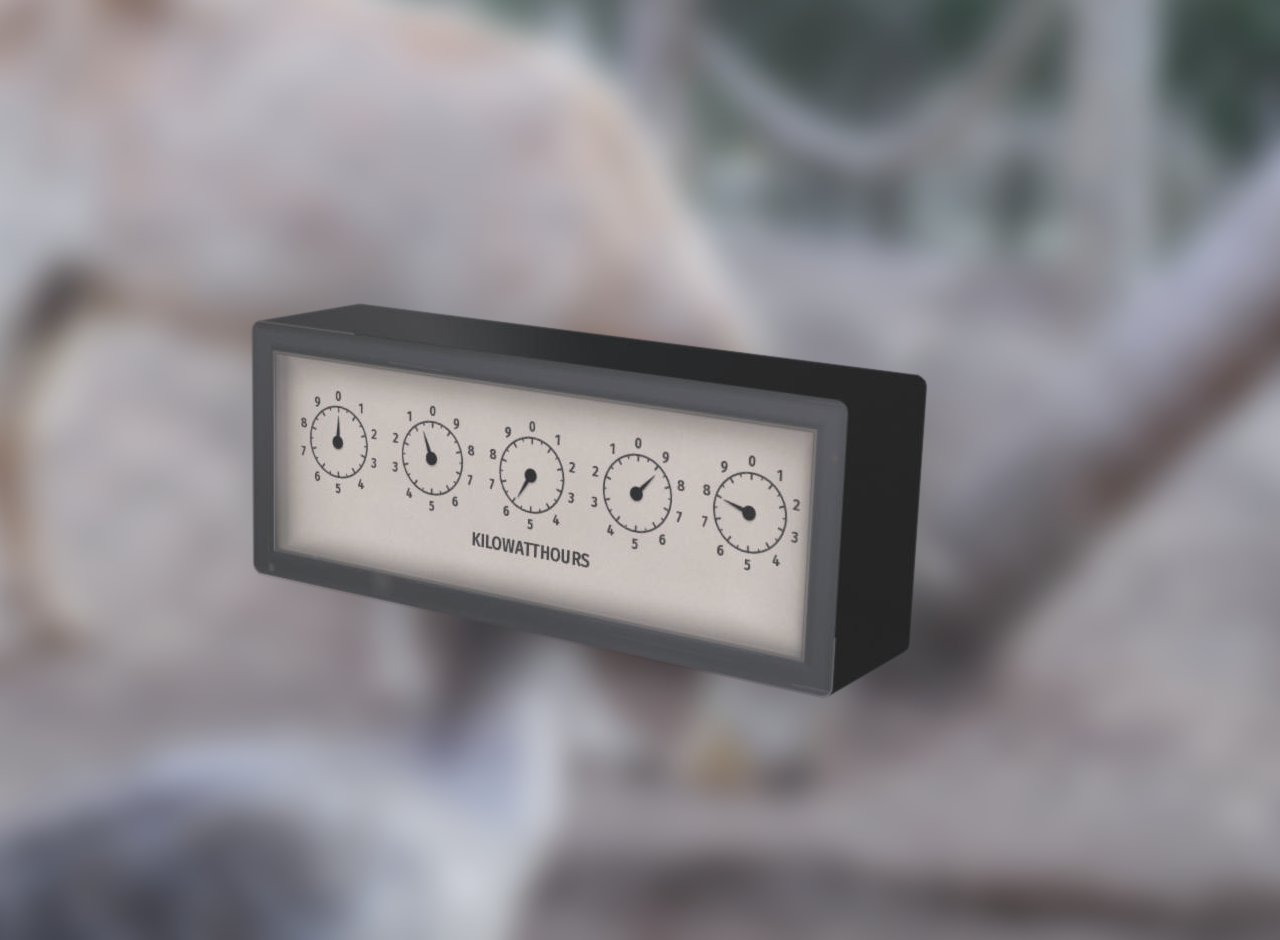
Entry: 588 kWh
